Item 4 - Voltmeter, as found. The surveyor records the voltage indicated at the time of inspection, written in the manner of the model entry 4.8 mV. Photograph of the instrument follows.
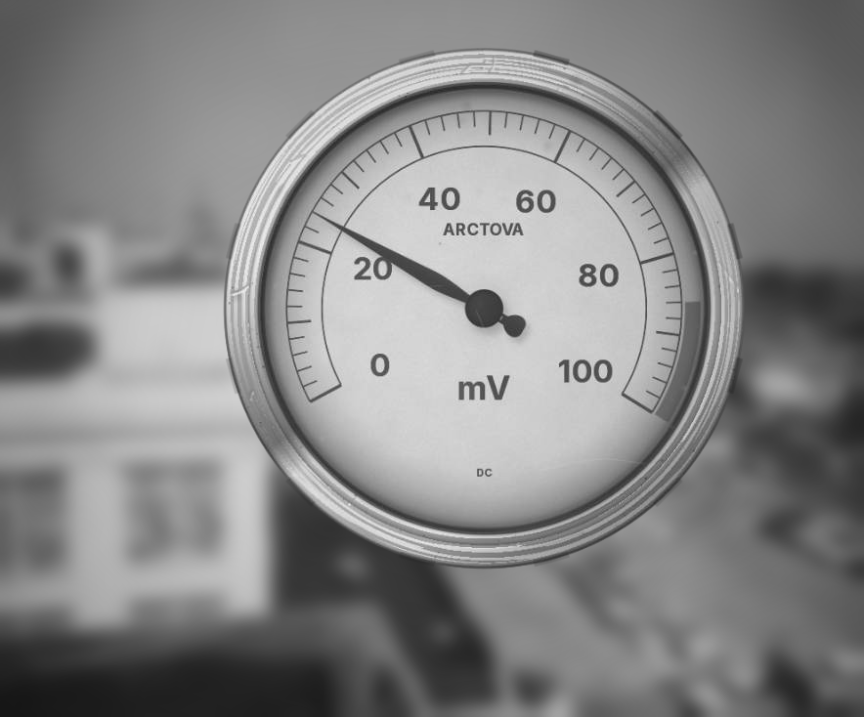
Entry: 24 mV
